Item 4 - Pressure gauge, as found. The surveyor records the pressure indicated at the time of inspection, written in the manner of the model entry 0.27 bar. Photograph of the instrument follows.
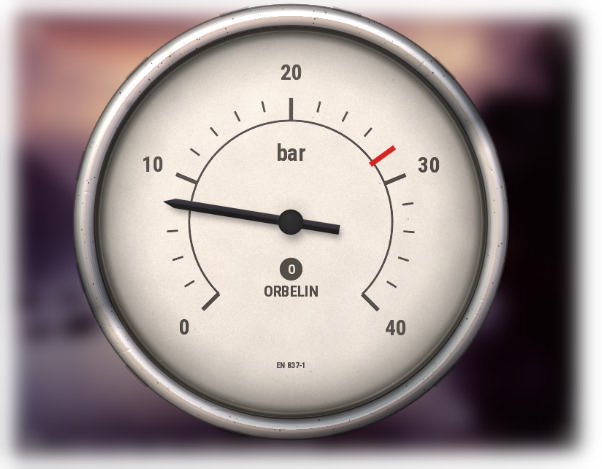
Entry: 8 bar
